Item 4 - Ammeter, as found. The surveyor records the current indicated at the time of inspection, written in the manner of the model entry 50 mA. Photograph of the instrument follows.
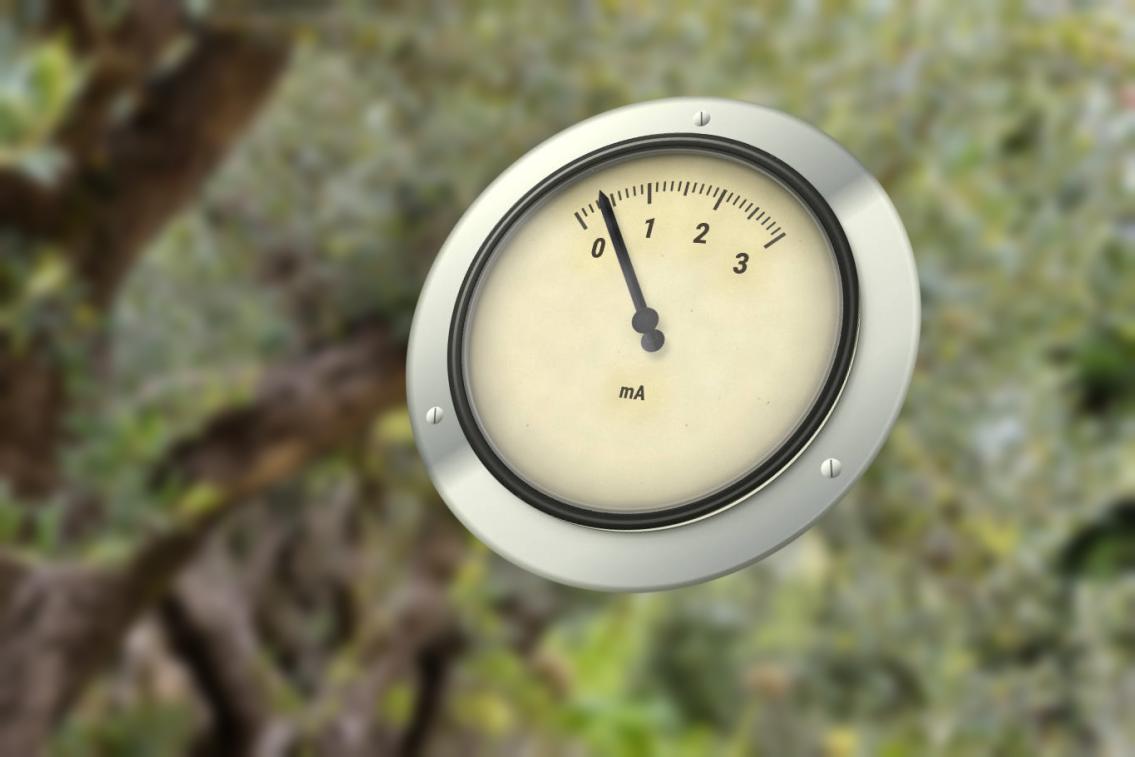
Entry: 0.4 mA
